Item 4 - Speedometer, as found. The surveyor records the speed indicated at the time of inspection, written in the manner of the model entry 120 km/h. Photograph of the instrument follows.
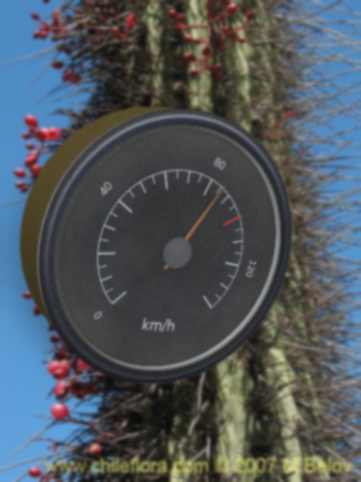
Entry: 85 km/h
